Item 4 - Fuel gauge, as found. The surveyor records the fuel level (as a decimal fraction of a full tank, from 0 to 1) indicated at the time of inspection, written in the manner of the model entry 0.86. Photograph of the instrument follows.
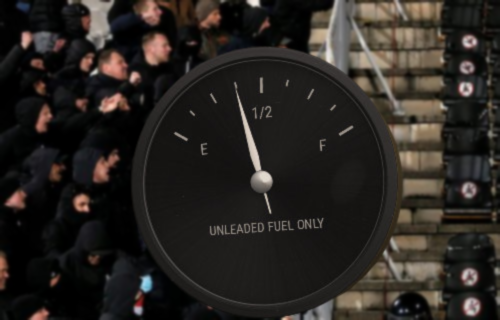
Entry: 0.375
